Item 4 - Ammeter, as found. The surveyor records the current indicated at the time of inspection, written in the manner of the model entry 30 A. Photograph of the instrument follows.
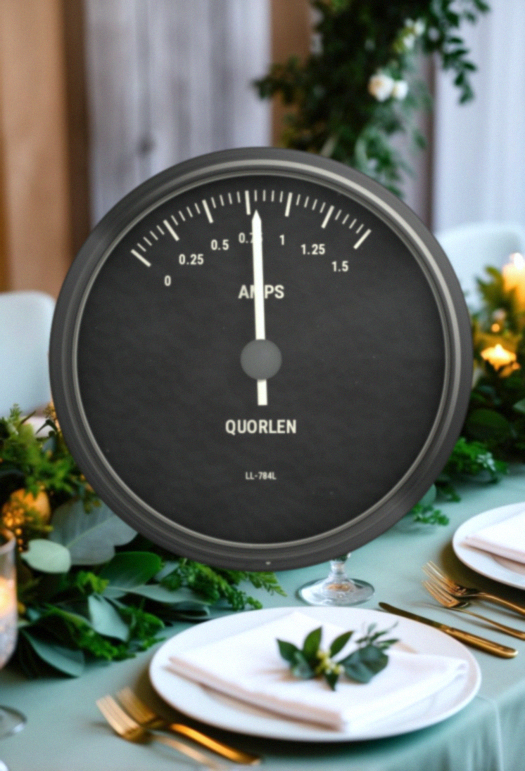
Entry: 0.8 A
